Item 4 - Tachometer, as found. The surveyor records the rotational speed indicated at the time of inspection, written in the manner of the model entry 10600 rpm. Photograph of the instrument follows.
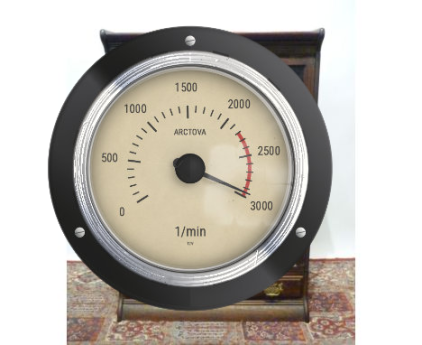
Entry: 2950 rpm
